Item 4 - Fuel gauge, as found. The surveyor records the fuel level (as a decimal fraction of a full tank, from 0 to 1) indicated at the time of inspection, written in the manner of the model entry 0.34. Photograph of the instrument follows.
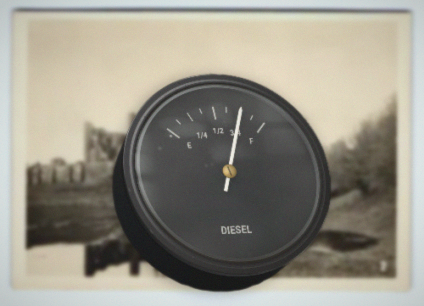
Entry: 0.75
